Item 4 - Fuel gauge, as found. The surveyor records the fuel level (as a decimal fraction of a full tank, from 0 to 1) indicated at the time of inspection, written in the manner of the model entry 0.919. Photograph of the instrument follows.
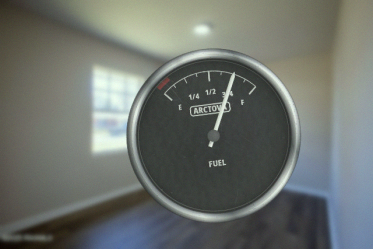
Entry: 0.75
